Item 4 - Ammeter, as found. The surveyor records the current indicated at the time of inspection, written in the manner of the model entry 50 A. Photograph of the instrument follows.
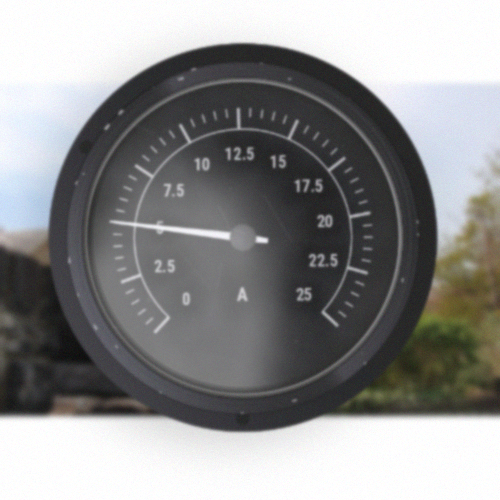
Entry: 5 A
